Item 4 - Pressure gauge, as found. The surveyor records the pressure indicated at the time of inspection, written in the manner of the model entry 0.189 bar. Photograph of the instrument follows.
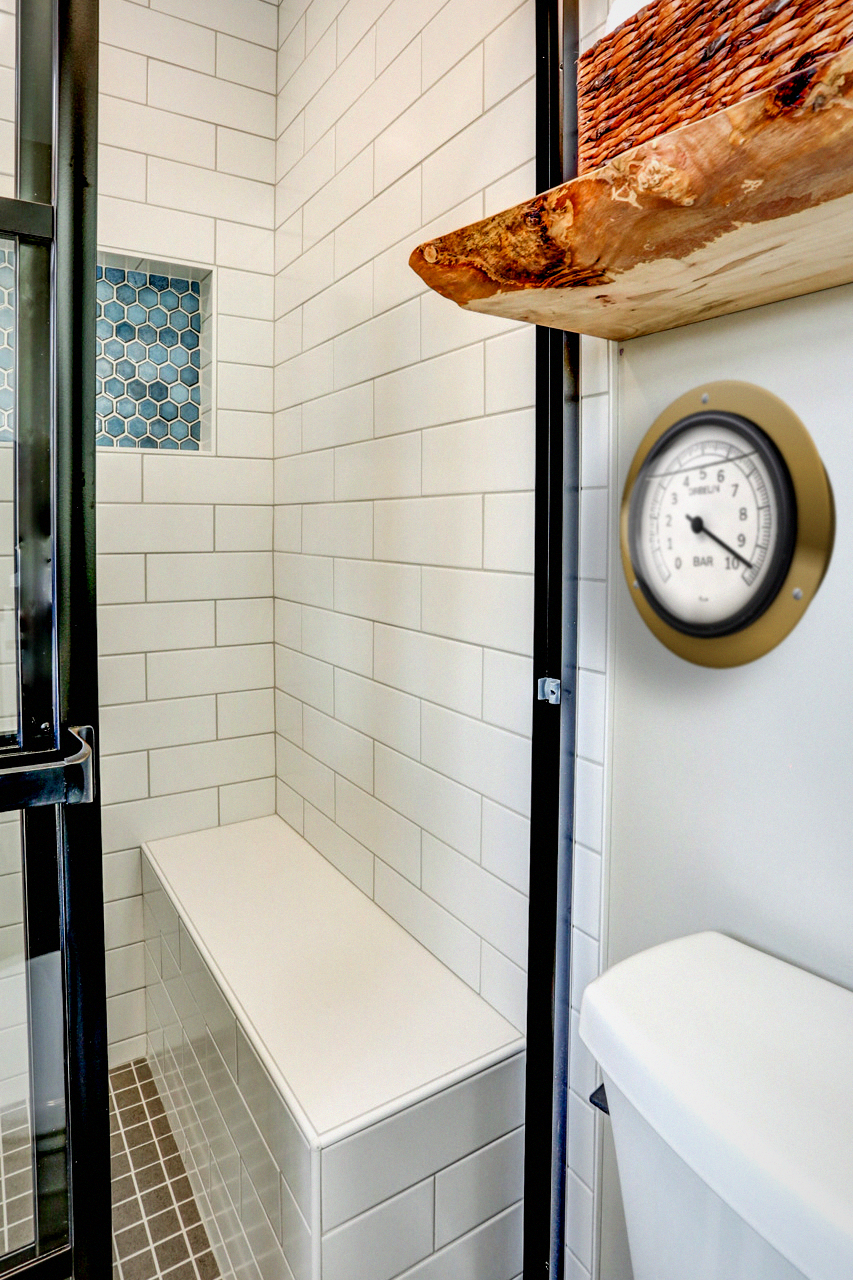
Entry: 9.5 bar
